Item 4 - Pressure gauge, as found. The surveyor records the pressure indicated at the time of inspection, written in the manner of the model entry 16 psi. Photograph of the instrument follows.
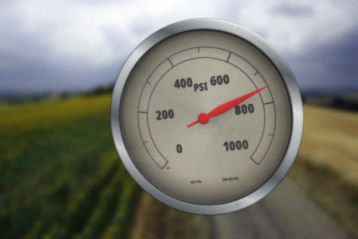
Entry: 750 psi
